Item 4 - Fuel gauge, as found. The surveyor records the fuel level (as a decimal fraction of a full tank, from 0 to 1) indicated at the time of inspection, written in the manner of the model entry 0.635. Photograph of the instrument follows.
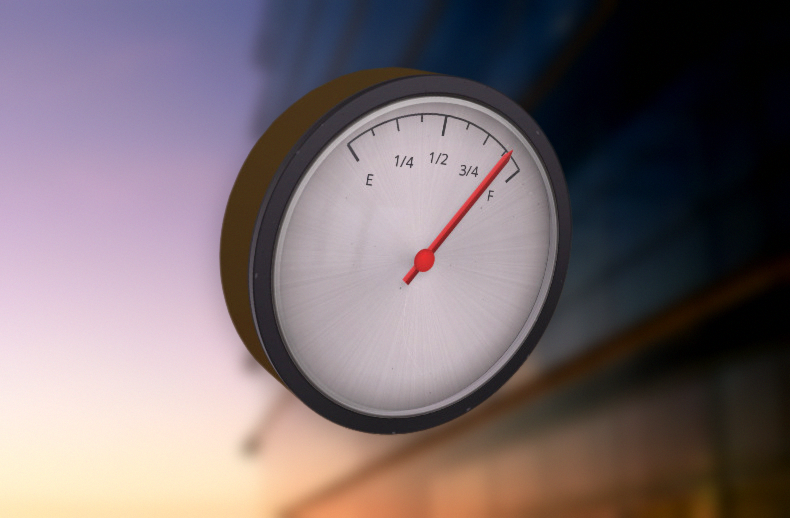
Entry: 0.875
